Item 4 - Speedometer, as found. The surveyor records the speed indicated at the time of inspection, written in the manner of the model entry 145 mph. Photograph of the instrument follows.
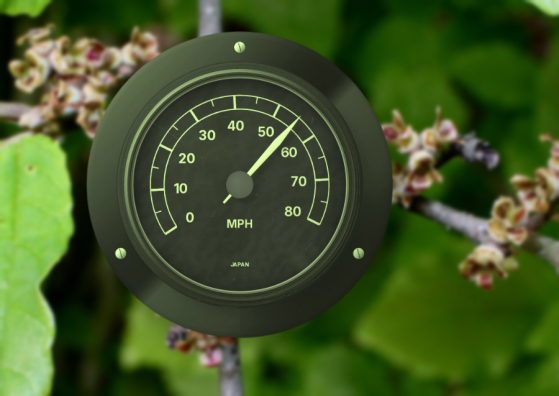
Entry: 55 mph
